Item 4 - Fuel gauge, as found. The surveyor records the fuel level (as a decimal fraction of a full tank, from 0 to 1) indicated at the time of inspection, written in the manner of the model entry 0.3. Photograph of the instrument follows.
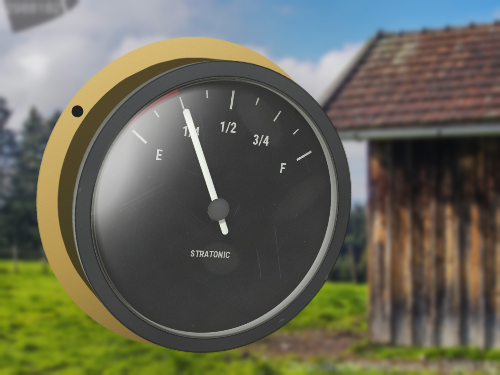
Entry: 0.25
